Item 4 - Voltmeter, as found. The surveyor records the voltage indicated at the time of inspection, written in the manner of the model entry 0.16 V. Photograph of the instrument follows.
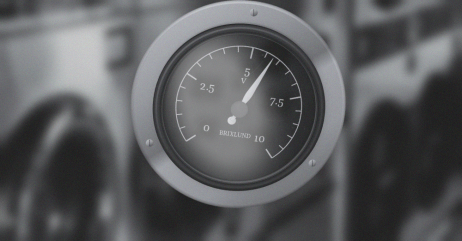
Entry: 5.75 V
